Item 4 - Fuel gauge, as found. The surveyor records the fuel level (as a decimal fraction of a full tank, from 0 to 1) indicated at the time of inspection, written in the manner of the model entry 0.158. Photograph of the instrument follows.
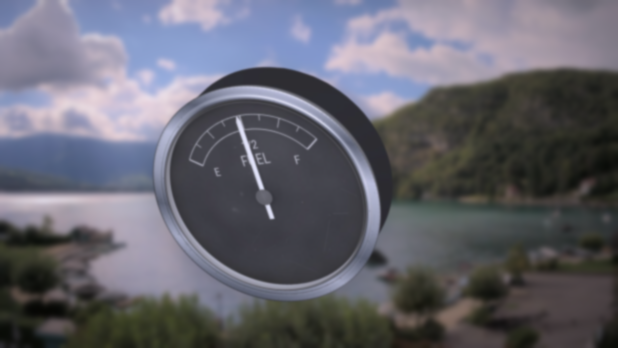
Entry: 0.5
